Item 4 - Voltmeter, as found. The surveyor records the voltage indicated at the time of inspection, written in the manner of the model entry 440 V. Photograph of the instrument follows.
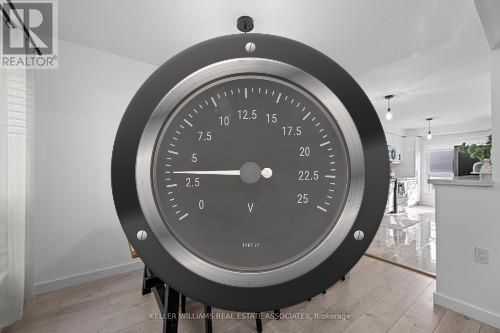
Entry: 3.5 V
